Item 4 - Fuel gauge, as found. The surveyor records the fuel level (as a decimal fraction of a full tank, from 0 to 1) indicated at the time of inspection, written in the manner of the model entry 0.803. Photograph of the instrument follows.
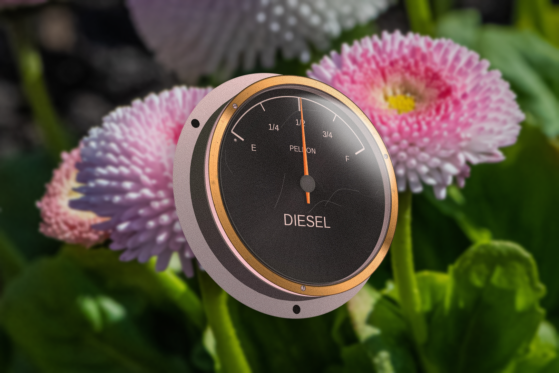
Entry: 0.5
